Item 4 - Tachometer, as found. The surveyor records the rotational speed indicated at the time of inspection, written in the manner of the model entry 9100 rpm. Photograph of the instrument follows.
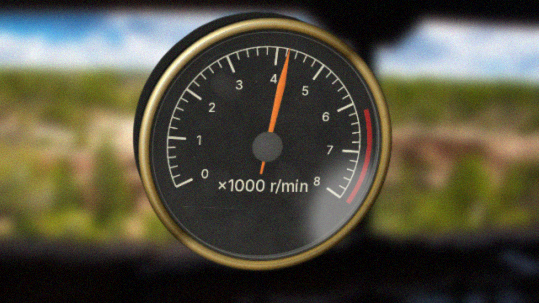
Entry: 4200 rpm
